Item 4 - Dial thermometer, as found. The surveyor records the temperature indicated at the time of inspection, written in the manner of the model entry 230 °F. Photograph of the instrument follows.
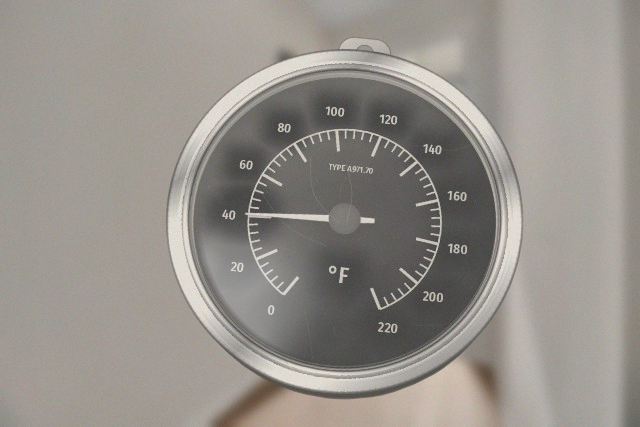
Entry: 40 °F
